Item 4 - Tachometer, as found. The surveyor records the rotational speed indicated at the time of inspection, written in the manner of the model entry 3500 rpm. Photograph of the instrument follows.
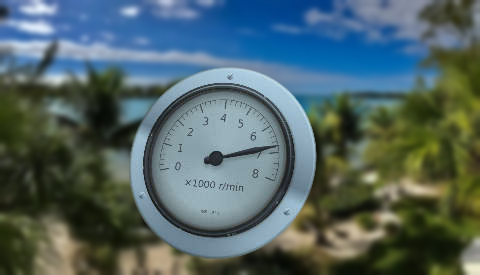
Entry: 6800 rpm
